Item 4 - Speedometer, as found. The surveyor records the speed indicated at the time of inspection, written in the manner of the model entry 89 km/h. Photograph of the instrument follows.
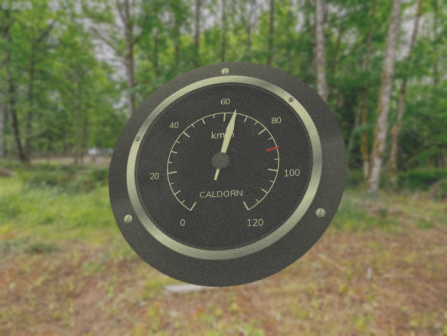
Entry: 65 km/h
